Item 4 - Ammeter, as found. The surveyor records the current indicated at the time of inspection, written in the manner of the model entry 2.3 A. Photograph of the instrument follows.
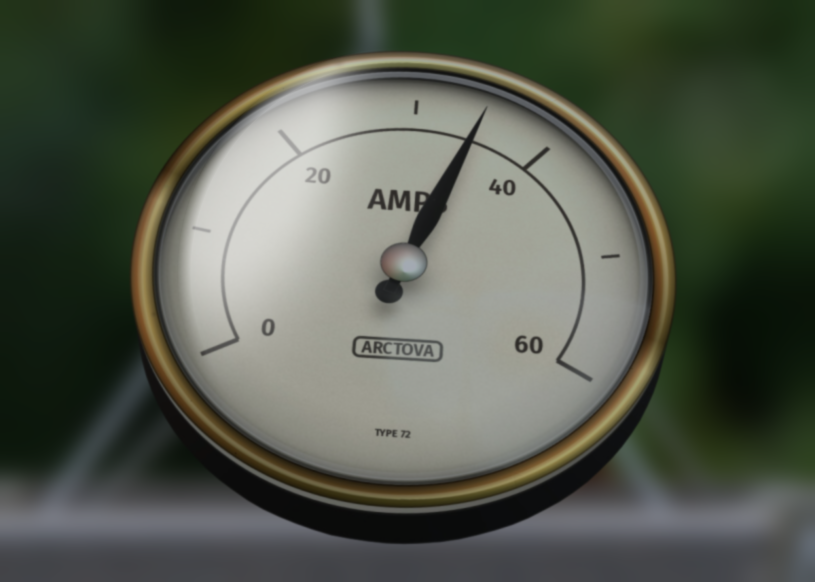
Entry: 35 A
